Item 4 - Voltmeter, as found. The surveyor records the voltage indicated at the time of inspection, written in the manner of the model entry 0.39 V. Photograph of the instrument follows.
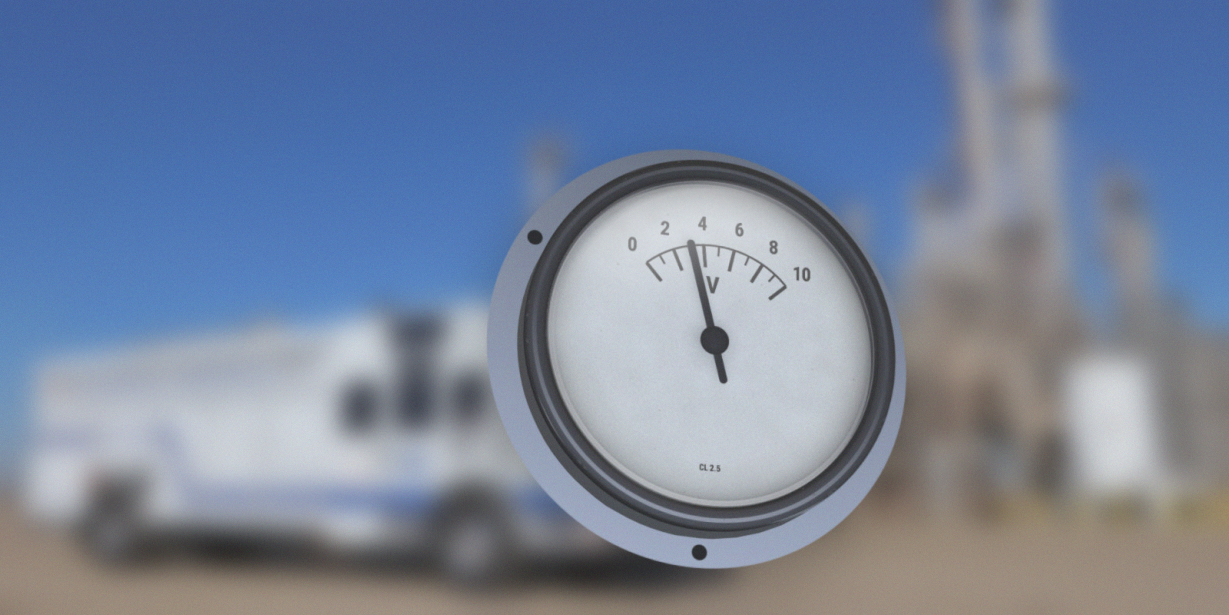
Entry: 3 V
